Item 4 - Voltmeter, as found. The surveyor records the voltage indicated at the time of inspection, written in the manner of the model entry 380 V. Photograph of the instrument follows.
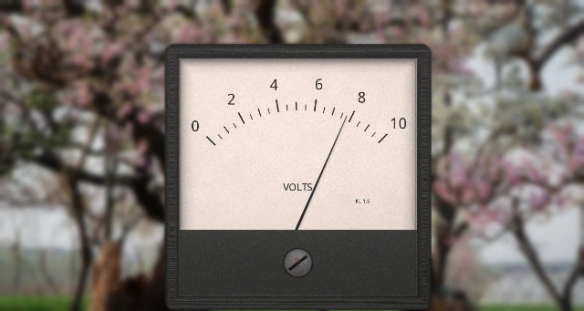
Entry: 7.75 V
